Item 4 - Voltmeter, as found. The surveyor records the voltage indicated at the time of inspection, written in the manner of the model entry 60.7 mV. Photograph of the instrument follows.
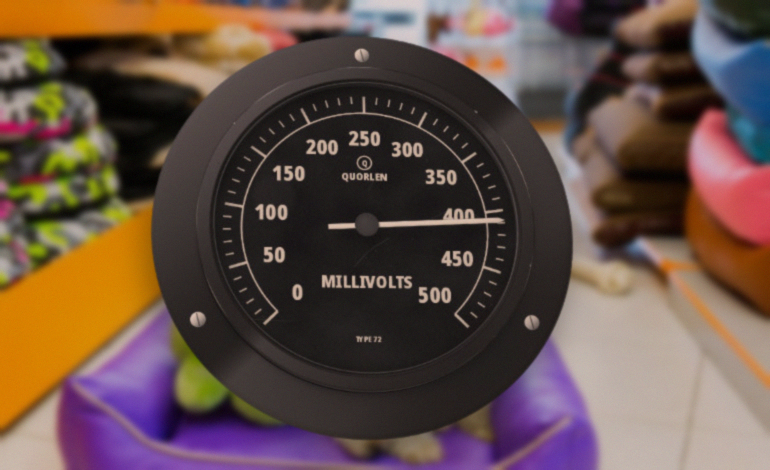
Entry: 410 mV
